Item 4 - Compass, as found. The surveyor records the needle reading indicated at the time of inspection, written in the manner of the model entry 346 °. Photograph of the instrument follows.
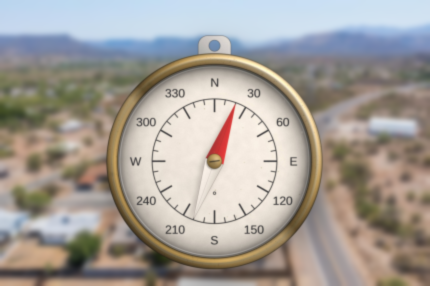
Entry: 20 °
